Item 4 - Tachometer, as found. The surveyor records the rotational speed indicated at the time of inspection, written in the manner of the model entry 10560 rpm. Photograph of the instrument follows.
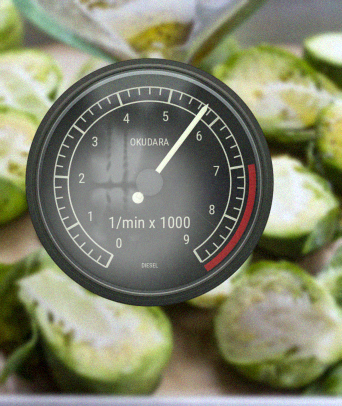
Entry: 5700 rpm
